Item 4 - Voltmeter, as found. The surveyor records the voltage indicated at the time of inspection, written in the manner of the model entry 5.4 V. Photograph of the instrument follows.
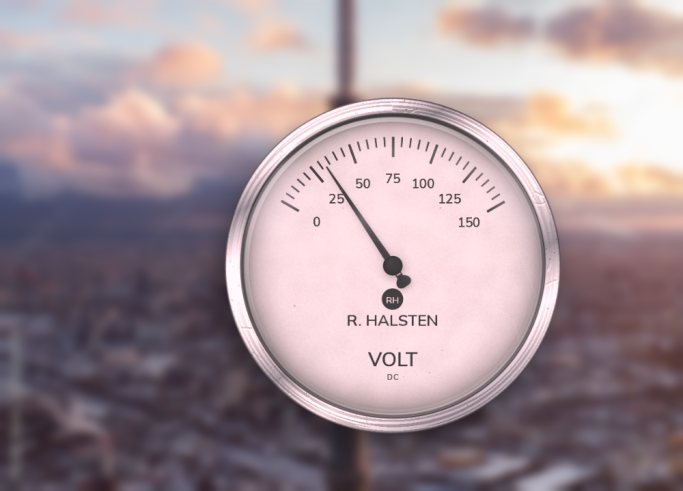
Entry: 32.5 V
